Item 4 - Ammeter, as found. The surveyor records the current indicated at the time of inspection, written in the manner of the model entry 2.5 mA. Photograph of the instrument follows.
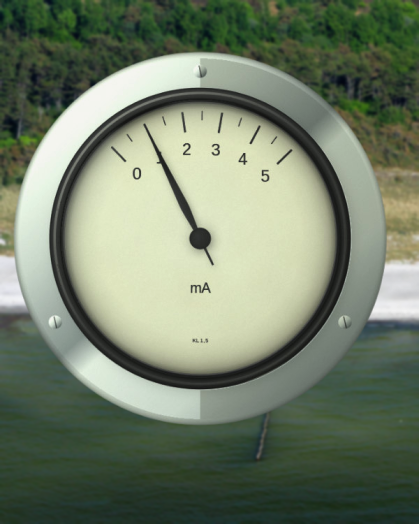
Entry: 1 mA
